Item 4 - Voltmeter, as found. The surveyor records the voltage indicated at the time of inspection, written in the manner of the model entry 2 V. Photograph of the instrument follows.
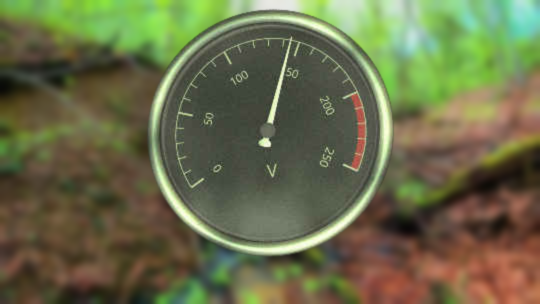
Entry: 145 V
